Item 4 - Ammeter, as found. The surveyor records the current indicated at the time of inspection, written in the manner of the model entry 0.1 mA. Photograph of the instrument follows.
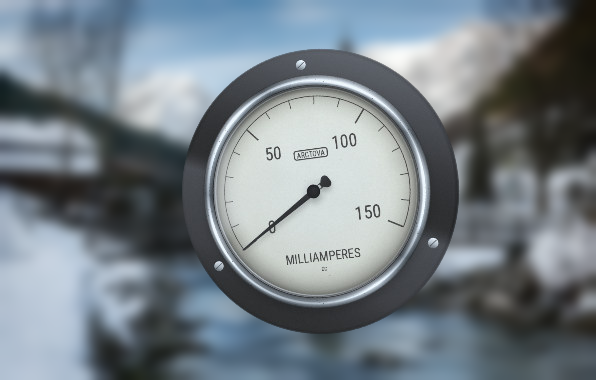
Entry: 0 mA
